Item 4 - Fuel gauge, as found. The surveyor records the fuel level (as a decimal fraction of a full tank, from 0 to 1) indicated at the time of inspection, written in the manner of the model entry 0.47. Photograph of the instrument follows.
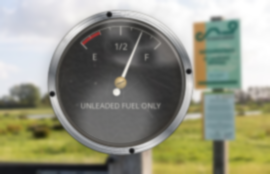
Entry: 0.75
